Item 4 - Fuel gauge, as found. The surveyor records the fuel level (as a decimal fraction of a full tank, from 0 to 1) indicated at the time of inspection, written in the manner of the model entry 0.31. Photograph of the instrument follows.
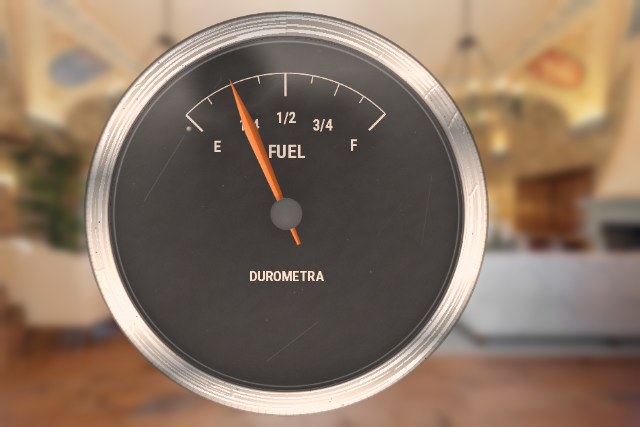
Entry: 0.25
